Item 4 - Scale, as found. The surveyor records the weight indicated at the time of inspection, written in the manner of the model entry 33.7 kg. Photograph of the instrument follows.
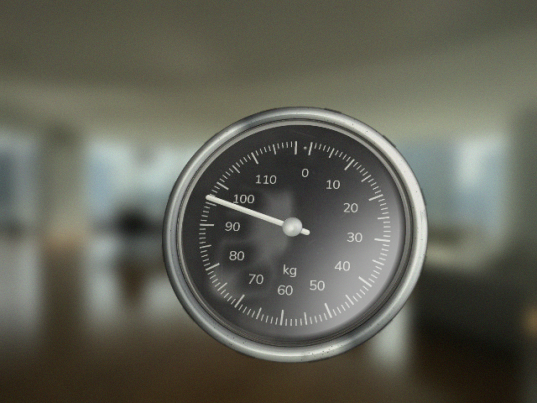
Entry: 96 kg
